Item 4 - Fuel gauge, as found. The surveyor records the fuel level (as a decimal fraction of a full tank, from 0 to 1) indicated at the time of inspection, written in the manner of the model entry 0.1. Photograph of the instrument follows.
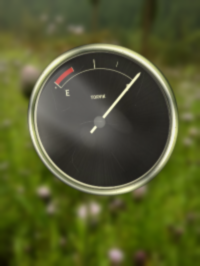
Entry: 1
